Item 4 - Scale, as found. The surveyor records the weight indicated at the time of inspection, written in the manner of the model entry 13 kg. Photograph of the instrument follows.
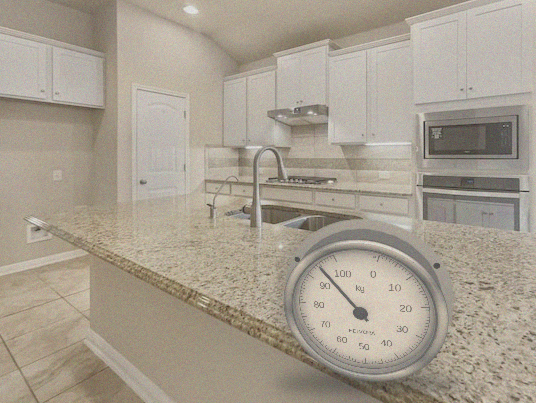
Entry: 95 kg
